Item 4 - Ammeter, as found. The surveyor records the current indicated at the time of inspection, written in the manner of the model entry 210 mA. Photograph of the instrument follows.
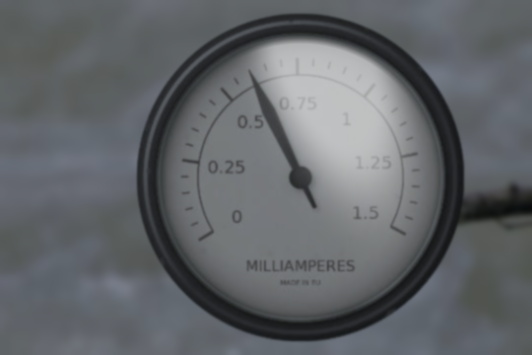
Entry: 0.6 mA
